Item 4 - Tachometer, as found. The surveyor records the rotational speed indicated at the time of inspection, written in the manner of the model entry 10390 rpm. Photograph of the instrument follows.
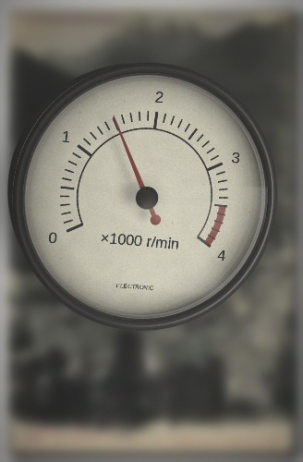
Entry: 1500 rpm
